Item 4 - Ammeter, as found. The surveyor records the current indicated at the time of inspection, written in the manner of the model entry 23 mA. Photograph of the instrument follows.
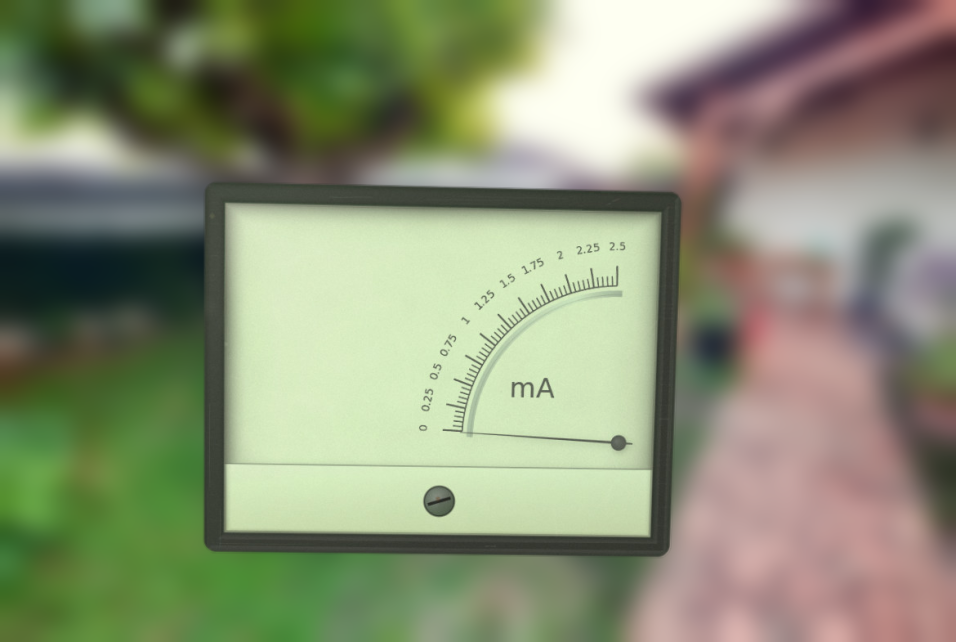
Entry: 0 mA
